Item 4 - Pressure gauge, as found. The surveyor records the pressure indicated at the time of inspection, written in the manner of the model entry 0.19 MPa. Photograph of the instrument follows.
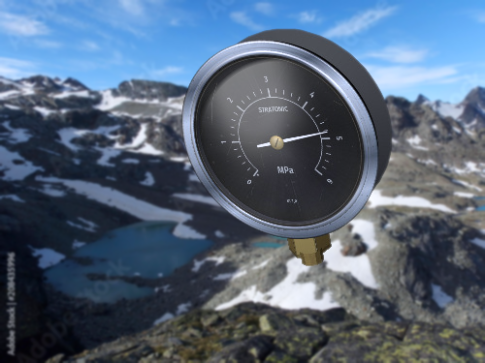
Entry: 4.8 MPa
